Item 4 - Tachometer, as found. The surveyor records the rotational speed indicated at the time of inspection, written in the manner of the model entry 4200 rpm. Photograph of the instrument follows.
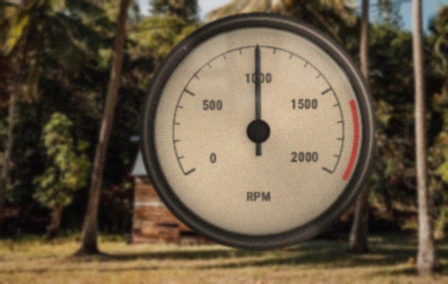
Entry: 1000 rpm
